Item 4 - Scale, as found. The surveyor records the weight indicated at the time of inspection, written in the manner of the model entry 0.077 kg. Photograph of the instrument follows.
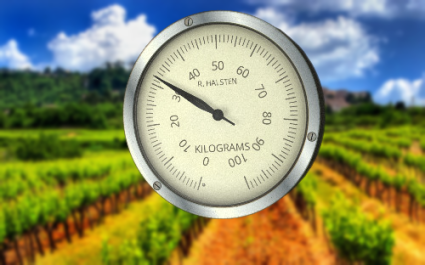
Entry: 32 kg
